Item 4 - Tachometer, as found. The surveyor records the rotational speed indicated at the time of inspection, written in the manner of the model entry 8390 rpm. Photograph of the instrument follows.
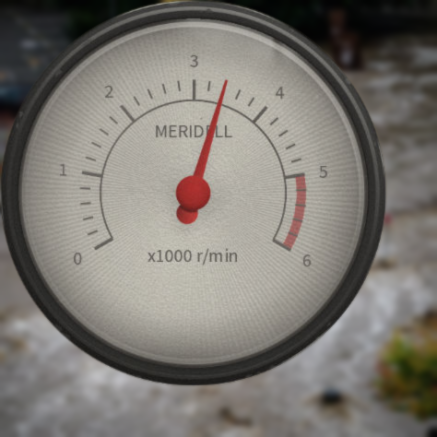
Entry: 3400 rpm
